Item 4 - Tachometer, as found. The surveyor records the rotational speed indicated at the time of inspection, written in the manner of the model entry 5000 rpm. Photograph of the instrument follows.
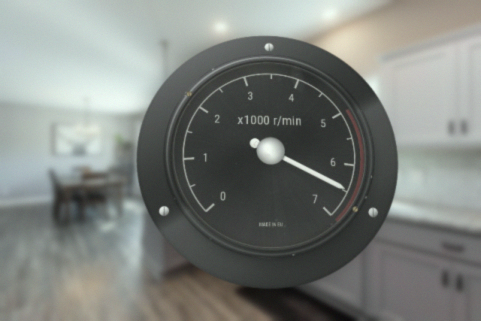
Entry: 6500 rpm
